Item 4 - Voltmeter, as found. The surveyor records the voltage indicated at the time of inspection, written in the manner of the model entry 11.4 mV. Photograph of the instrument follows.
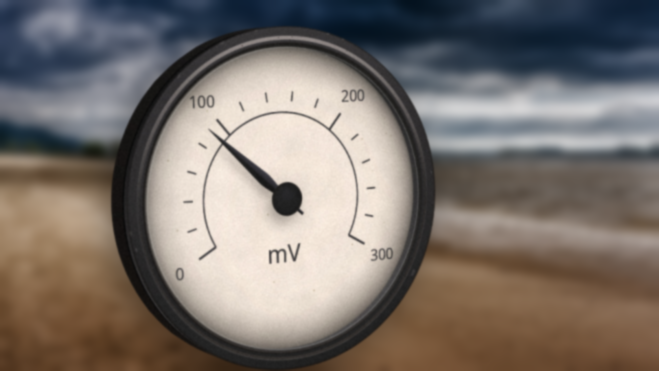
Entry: 90 mV
